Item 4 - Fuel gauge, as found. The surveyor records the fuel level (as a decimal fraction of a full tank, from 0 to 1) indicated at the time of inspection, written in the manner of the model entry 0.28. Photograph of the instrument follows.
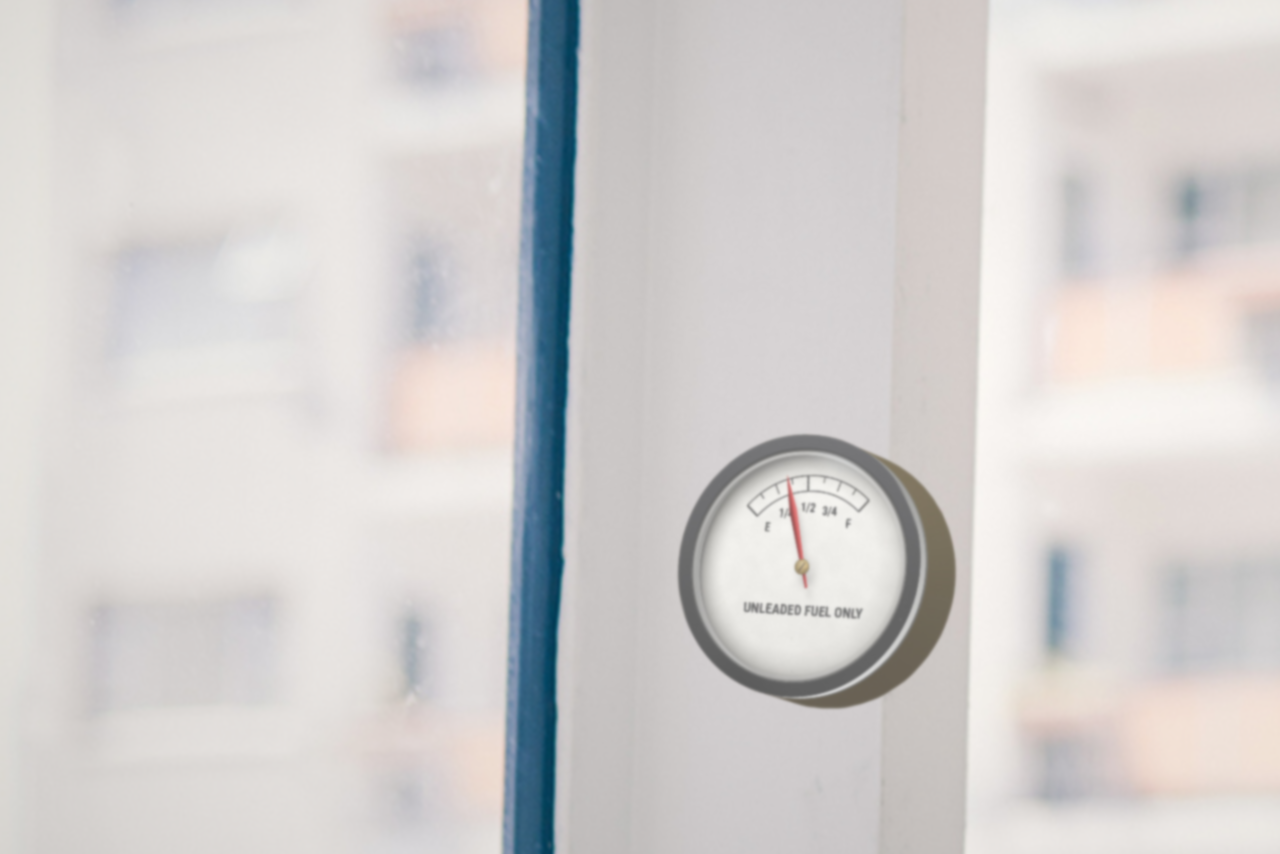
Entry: 0.375
